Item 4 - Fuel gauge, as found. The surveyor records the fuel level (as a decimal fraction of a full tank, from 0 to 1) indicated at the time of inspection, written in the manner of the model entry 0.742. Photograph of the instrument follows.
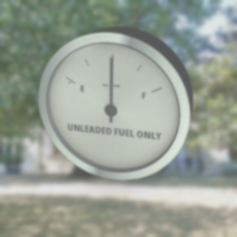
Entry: 0.5
